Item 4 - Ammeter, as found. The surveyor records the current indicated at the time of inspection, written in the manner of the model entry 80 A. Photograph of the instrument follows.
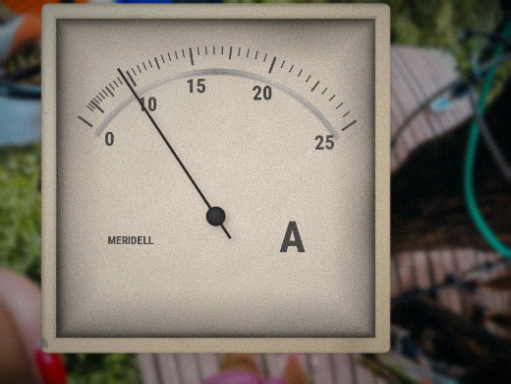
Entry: 9.5 A
